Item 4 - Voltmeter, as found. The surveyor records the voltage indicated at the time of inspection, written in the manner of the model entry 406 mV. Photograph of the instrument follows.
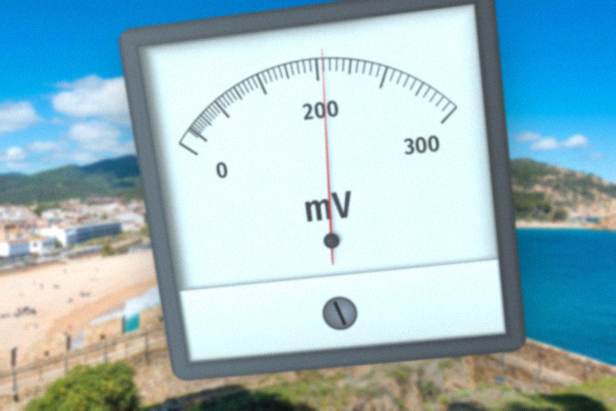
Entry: 205 mV
